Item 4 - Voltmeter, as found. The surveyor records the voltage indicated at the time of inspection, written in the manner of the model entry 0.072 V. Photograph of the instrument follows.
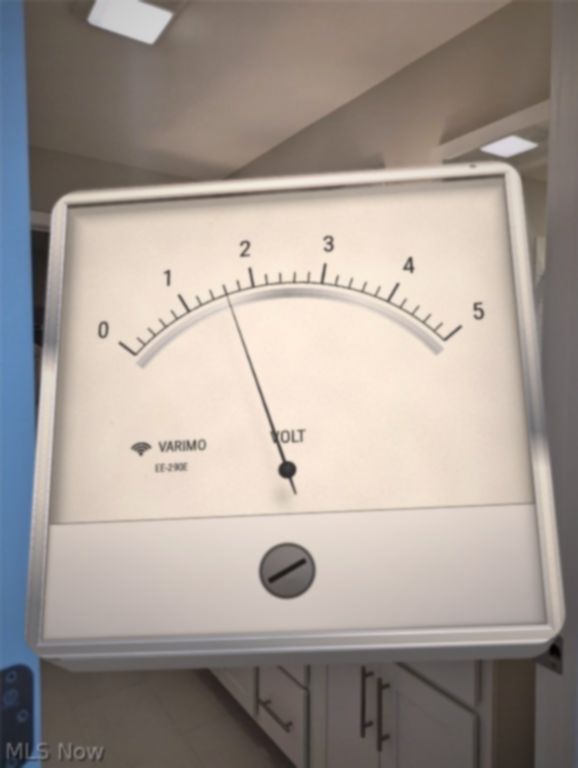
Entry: 1.6 V
